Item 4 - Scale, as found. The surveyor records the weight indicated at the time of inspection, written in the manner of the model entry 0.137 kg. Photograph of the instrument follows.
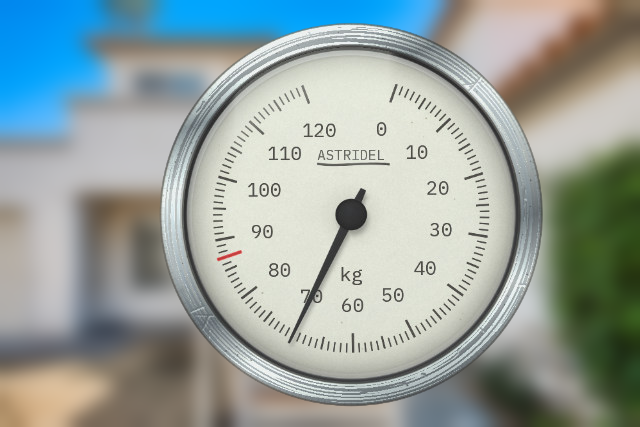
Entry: 70 kg
